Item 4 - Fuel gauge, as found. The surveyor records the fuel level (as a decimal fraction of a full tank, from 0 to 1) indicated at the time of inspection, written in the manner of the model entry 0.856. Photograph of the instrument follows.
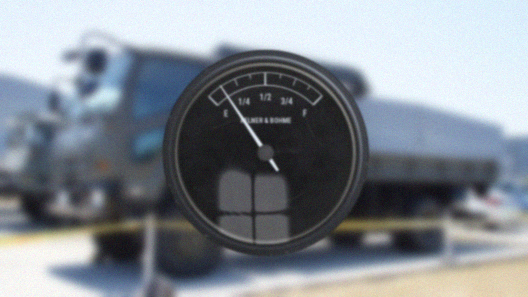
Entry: 0.125
